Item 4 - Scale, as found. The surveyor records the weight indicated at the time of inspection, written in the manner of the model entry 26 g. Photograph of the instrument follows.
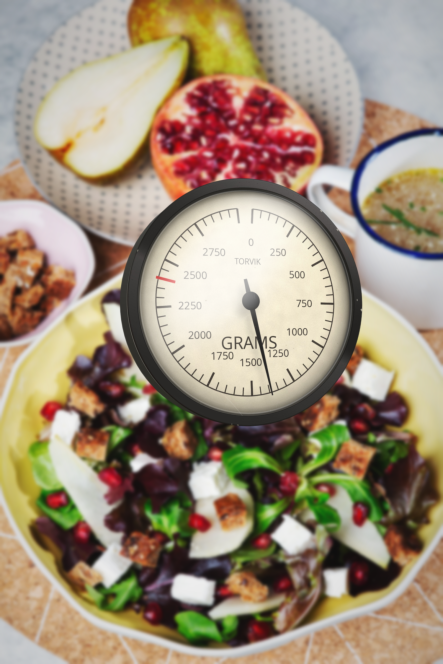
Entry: 1400 g
